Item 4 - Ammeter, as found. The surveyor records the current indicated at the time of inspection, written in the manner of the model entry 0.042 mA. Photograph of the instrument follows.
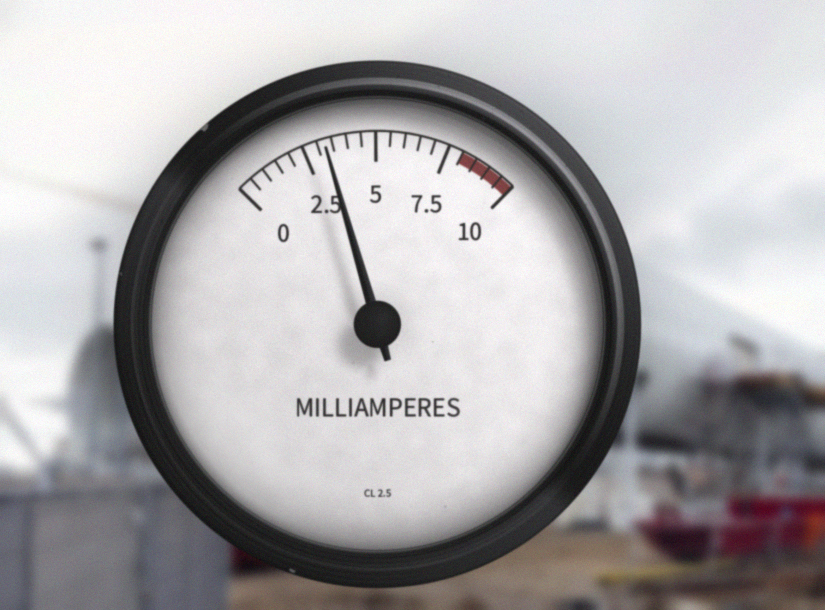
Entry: 3.25 mA
